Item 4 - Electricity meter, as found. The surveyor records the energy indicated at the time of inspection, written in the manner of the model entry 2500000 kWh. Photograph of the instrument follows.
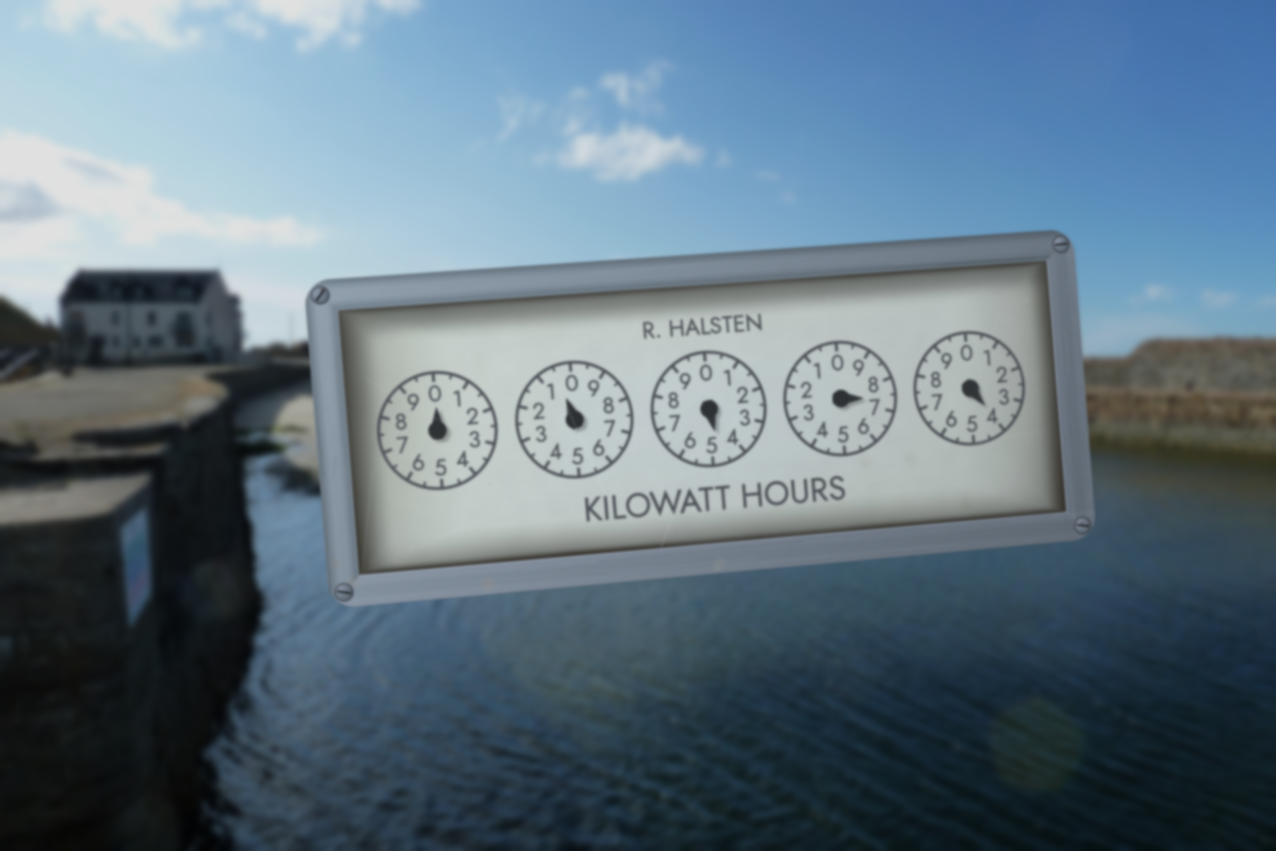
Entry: 474 kWh
